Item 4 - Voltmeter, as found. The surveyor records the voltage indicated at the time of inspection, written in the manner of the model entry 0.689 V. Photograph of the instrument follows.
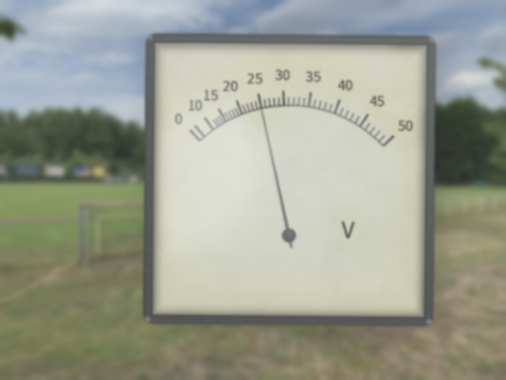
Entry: 25 V
